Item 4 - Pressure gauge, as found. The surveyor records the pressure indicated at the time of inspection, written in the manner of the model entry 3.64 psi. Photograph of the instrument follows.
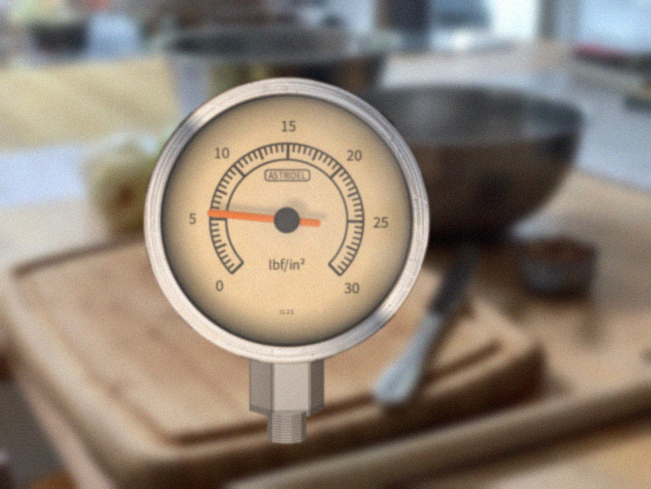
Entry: 5.5 psi
